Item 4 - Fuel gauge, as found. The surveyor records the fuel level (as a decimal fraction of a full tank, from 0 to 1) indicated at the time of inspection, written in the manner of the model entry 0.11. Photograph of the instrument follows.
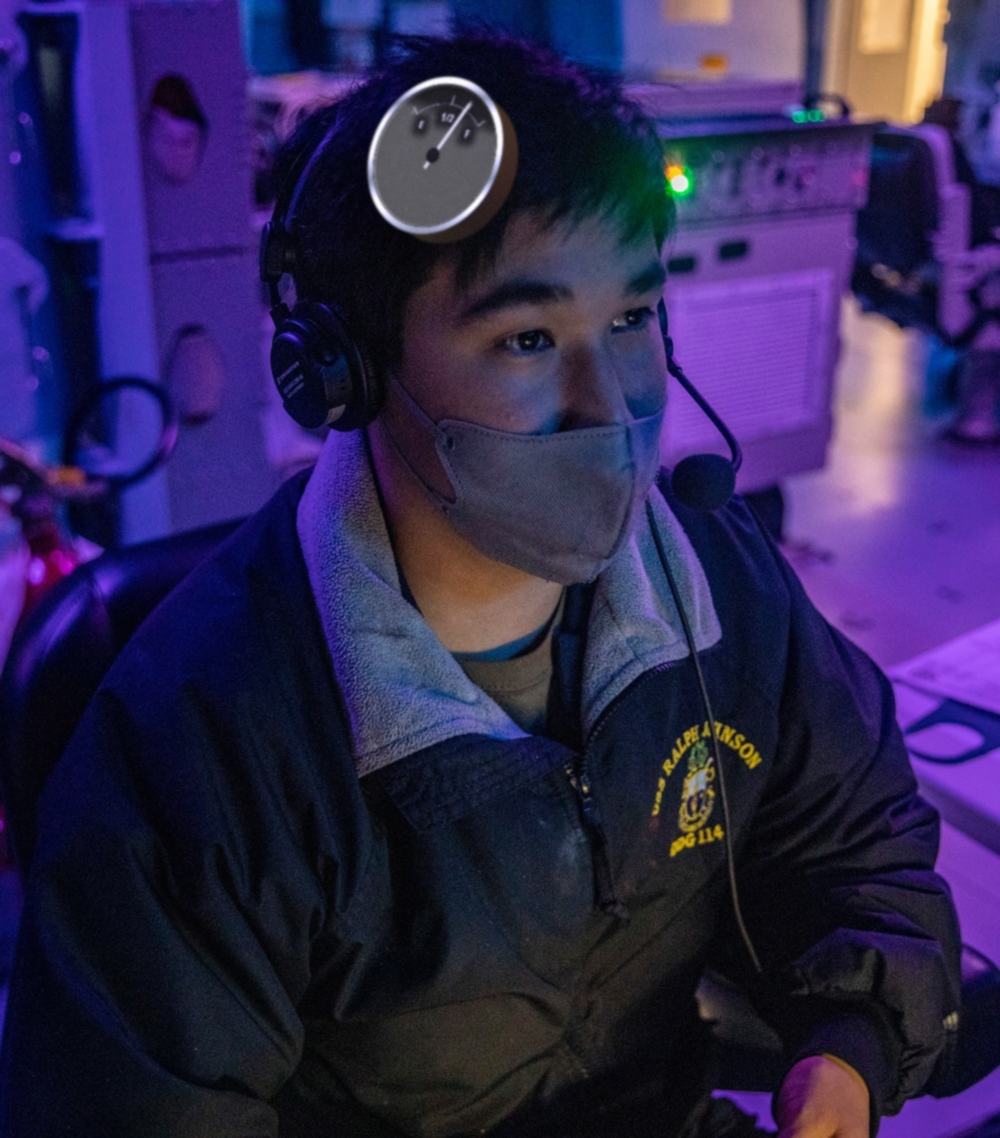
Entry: 0.75
